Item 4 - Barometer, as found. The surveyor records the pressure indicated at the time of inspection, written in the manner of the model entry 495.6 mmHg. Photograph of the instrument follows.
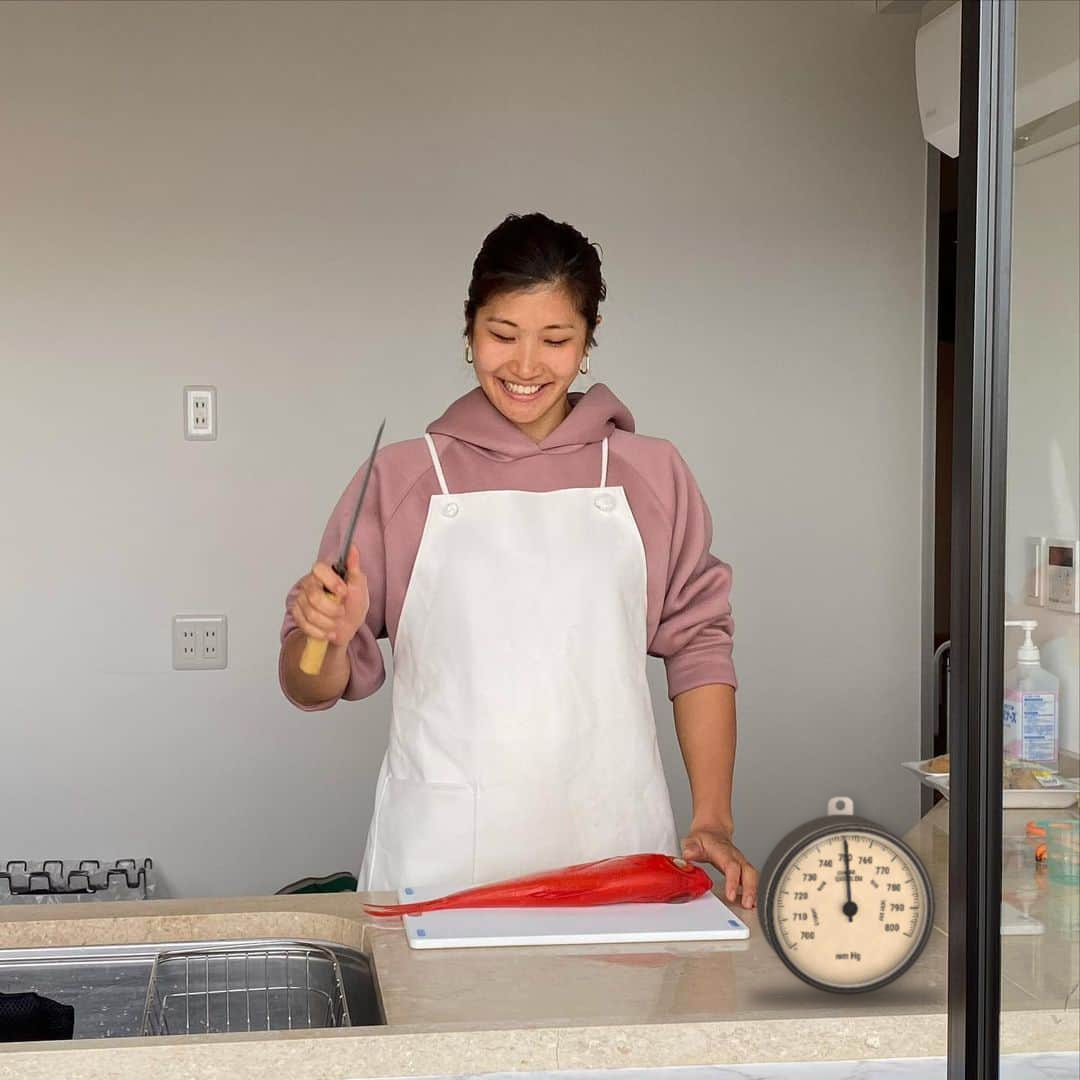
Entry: 750 mmHg
